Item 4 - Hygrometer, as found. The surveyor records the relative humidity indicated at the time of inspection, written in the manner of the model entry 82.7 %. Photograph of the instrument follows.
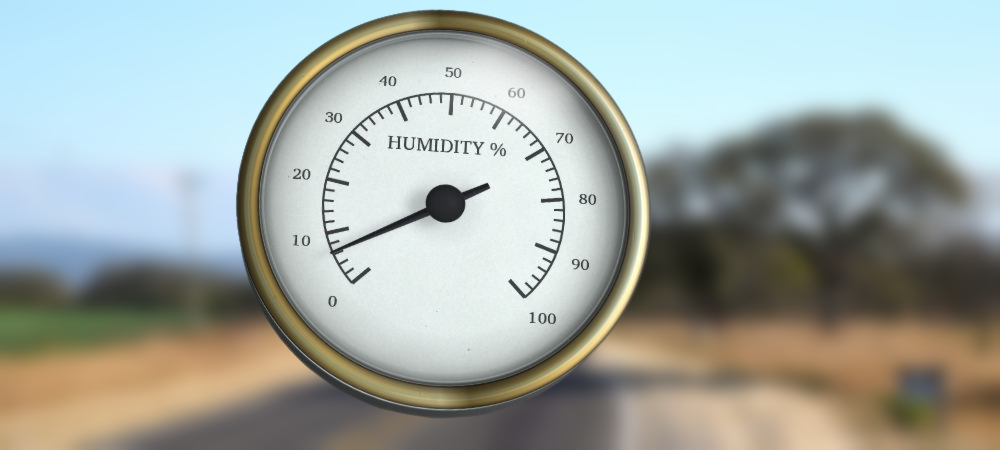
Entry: 6 %
